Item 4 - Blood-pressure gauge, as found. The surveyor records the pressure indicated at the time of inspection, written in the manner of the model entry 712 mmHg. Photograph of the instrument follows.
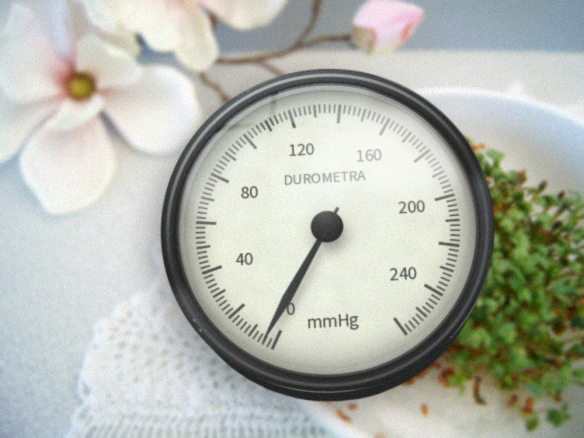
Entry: 4 mmHg
